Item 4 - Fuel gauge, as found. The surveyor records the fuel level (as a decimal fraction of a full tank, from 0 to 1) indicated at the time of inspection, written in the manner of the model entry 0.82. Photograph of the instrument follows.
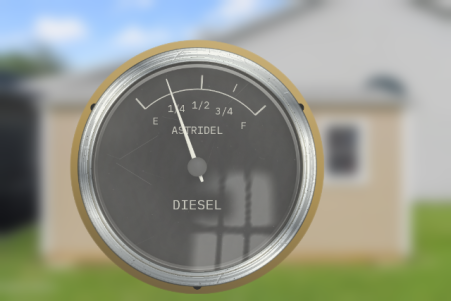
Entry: 0.25
